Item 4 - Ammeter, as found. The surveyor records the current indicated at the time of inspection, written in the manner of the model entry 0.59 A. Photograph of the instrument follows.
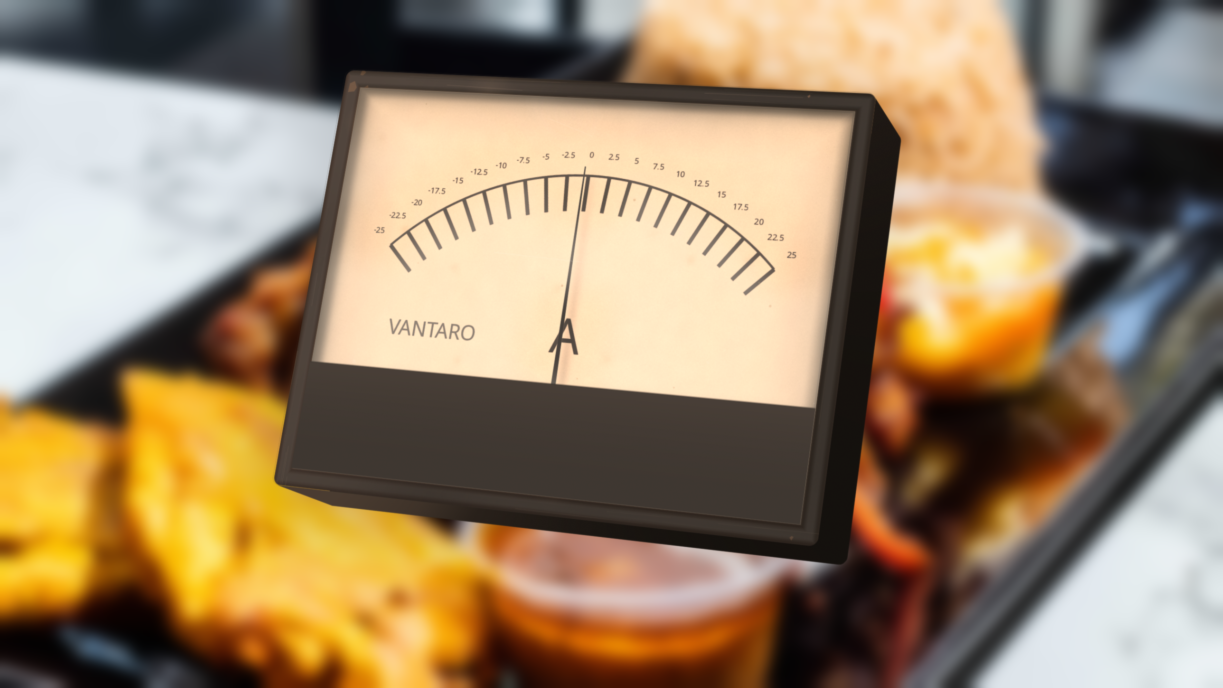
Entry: 0 A
